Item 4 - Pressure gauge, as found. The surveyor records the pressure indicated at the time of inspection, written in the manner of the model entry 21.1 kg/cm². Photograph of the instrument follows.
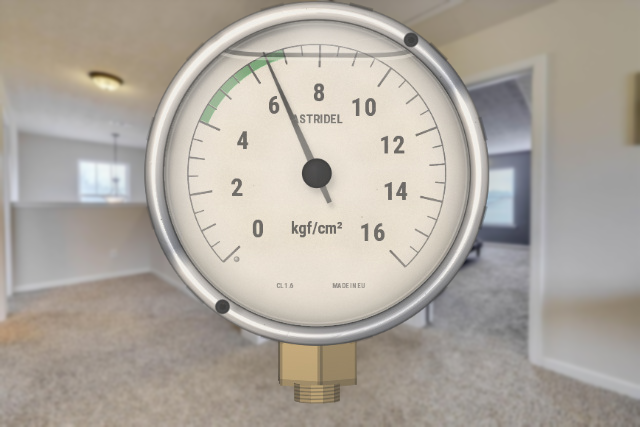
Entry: 6.5 kg/cm²
